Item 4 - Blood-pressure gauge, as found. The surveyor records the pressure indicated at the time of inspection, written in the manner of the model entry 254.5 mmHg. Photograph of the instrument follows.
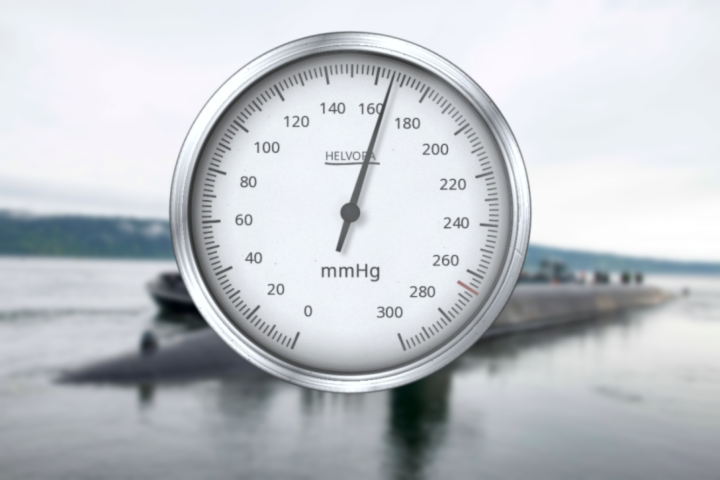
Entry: 166 mmHg
